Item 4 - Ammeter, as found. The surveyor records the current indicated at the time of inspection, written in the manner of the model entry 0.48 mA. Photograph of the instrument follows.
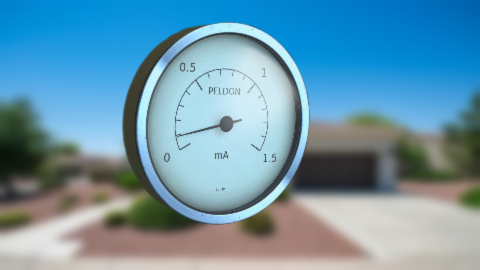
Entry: 0.1 mA
